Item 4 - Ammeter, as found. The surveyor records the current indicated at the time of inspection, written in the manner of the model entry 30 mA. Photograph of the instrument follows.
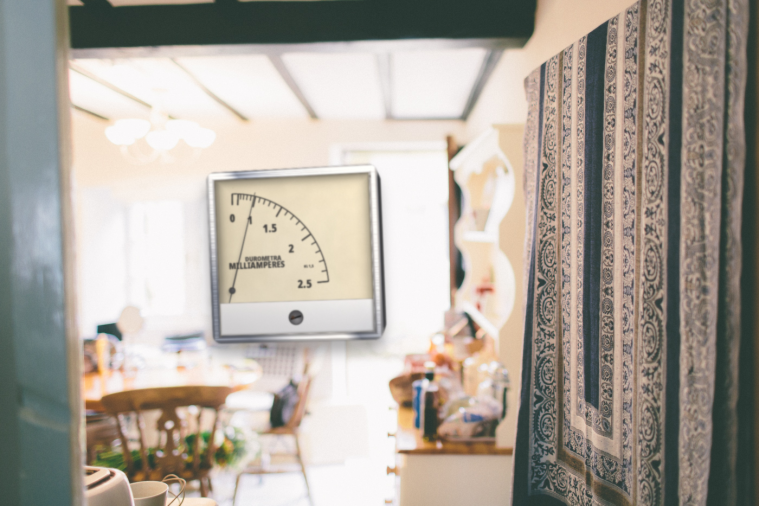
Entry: 1 mA
